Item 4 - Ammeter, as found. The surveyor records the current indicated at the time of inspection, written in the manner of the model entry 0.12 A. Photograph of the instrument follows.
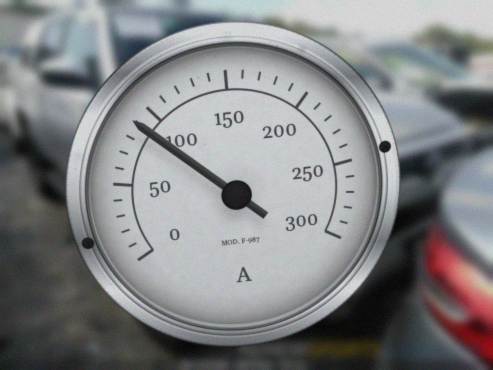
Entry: 90 A
